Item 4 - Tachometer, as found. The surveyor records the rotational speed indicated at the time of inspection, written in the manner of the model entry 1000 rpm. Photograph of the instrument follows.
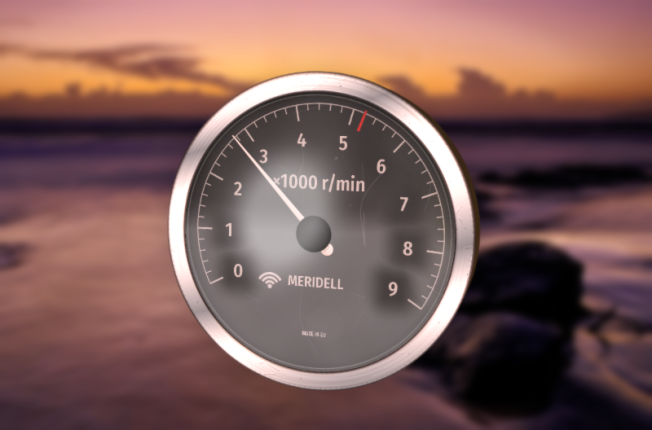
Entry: 2800 rpm
